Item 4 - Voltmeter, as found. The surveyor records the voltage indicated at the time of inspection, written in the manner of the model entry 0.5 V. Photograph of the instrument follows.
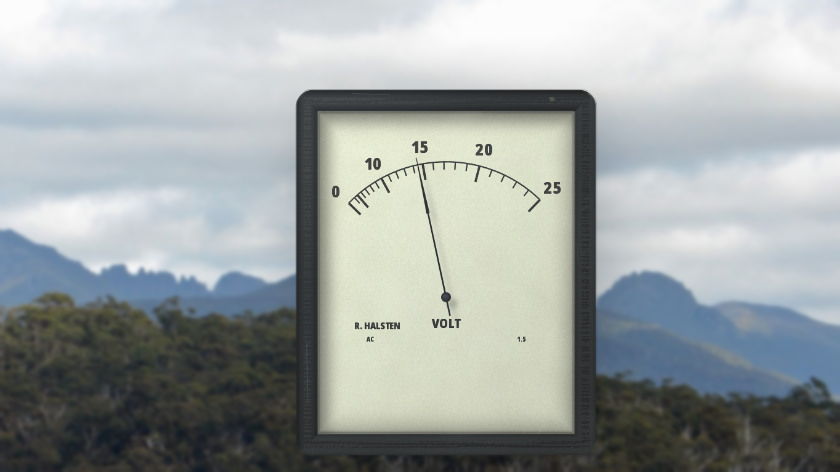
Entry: 14.5 V
